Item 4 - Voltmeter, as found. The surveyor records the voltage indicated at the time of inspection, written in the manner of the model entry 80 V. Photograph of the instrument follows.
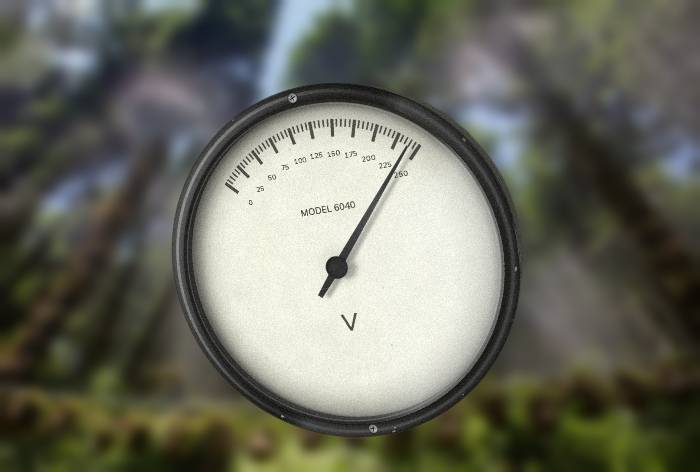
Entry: 240 V
